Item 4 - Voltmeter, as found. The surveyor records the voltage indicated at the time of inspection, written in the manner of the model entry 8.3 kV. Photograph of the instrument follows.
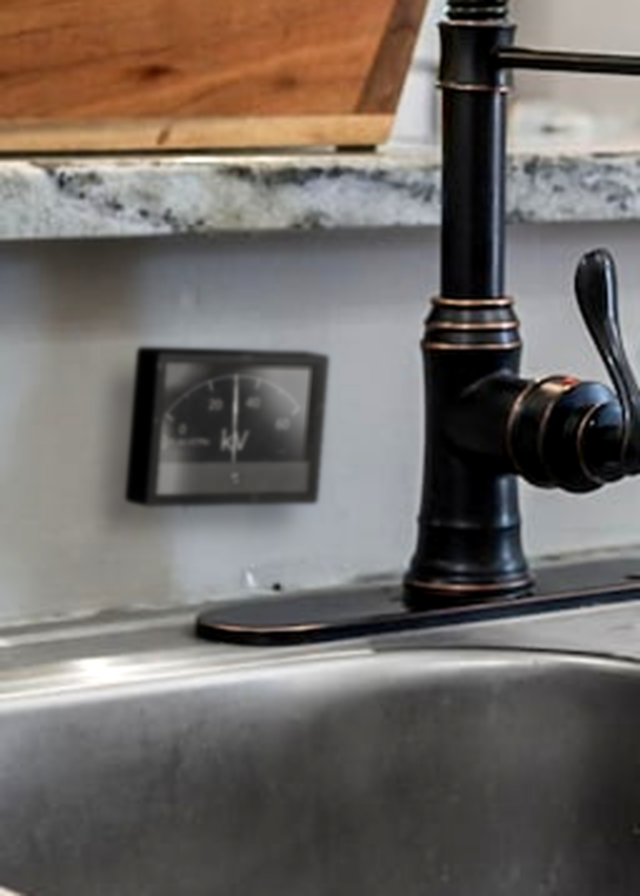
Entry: 30 kV
